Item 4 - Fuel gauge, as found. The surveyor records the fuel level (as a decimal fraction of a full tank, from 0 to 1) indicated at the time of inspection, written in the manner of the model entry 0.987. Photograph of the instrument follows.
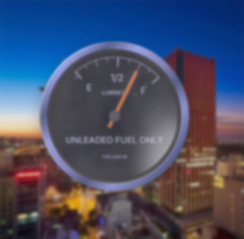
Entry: 0.75
